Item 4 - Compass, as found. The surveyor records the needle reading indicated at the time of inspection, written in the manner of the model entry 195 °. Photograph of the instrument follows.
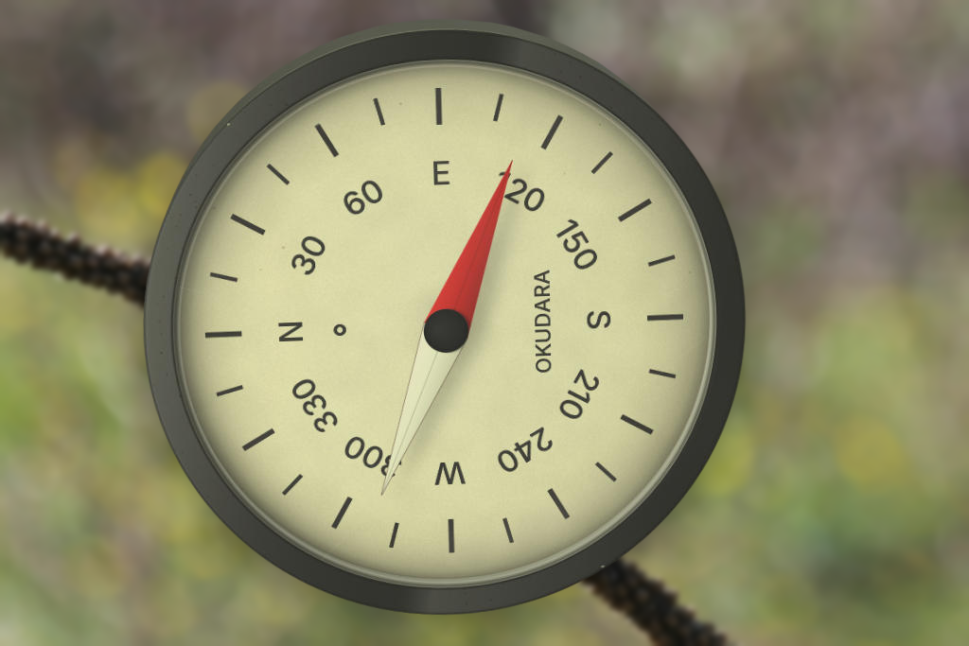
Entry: 112.5 °
